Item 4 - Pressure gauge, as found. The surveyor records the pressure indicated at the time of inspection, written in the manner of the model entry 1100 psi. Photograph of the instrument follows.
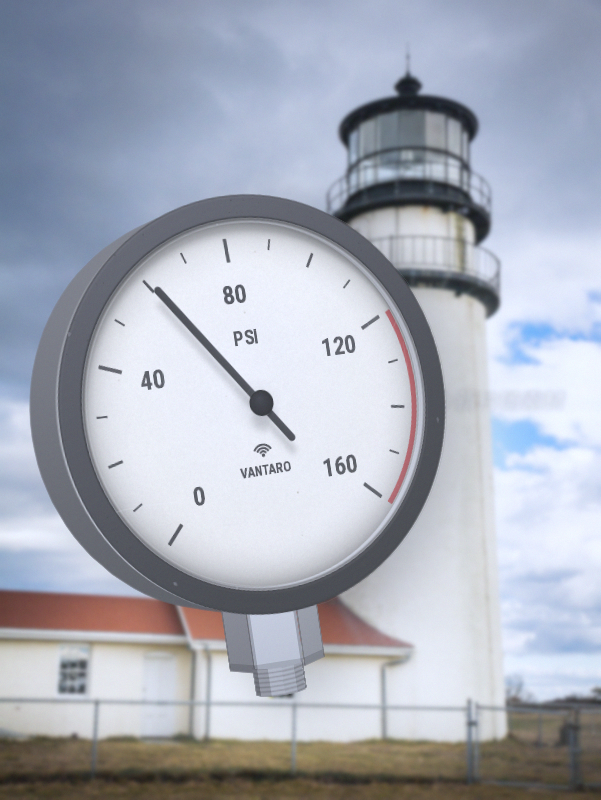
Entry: 60 psi
